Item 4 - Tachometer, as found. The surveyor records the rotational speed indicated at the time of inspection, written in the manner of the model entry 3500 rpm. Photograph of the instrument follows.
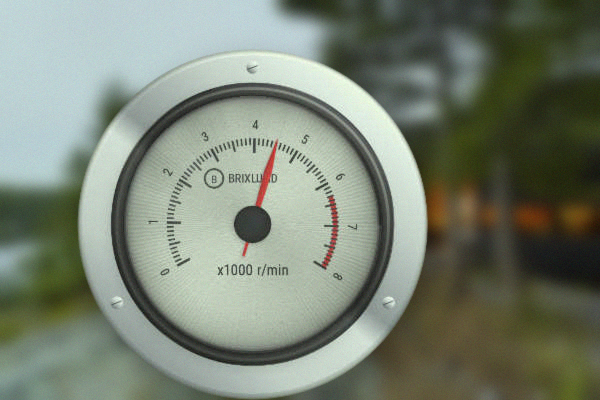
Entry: 4500 rpm
